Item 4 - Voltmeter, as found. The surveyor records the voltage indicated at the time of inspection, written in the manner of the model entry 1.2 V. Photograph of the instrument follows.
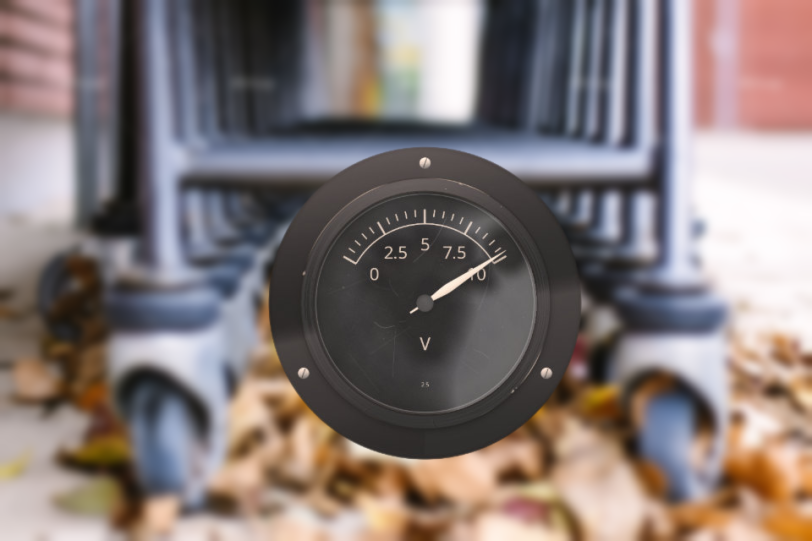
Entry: 9.75 V
